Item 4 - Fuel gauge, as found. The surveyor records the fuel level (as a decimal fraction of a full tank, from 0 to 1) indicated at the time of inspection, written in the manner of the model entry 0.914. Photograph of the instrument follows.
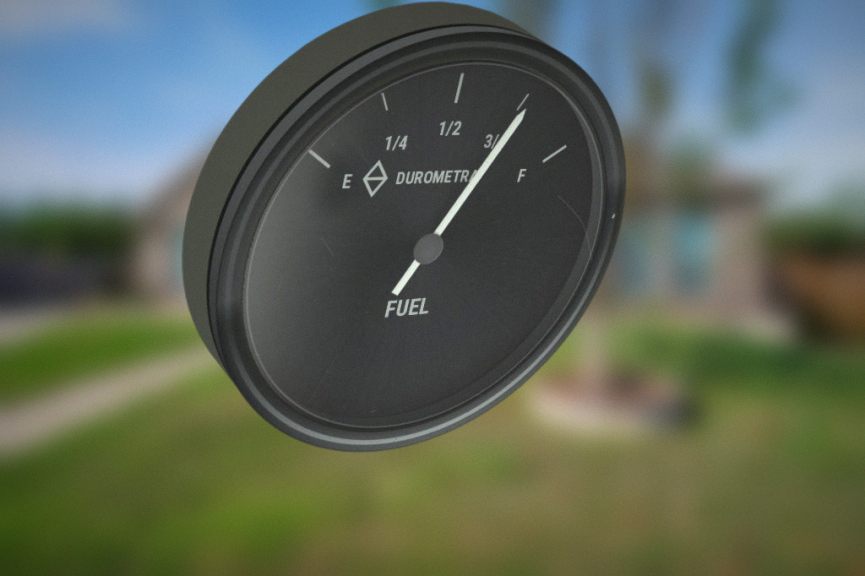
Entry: 0.75
